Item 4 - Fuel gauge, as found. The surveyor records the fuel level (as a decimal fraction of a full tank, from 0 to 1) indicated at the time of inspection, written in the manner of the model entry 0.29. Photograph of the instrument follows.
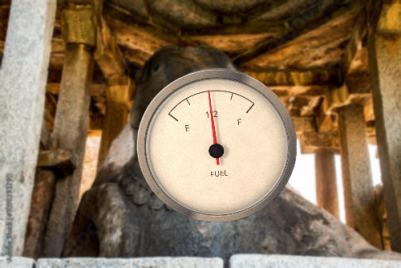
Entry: 0.5
